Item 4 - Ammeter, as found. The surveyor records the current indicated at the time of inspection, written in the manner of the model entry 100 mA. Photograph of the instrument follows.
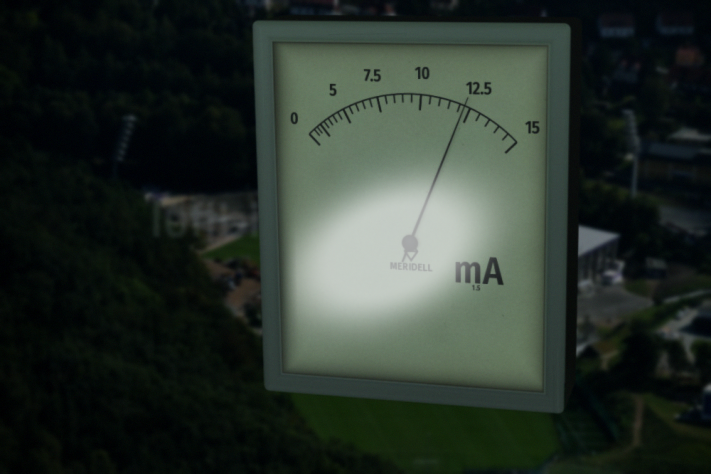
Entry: 12.25 mA
